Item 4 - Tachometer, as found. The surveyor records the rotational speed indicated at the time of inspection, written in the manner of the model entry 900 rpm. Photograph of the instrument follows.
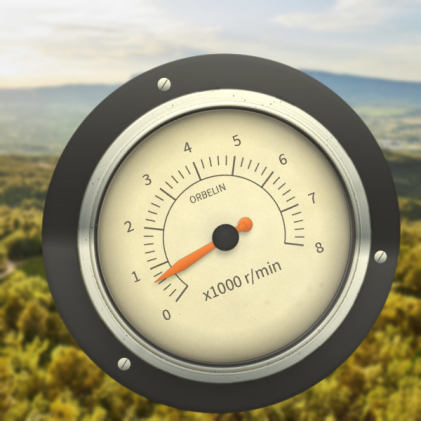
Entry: 700 rpm
